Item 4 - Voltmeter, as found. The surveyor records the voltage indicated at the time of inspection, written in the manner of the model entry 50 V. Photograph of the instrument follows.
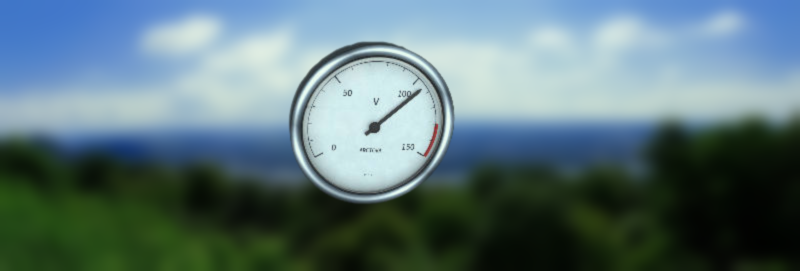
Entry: 105 V
